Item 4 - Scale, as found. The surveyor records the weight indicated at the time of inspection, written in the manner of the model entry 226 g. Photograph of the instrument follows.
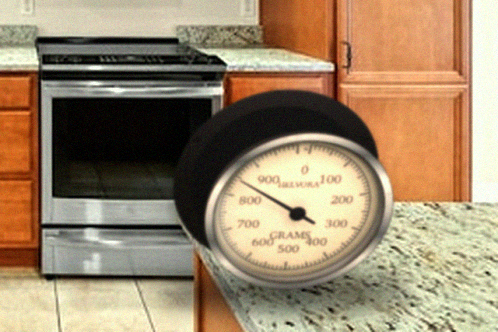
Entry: 850 g
